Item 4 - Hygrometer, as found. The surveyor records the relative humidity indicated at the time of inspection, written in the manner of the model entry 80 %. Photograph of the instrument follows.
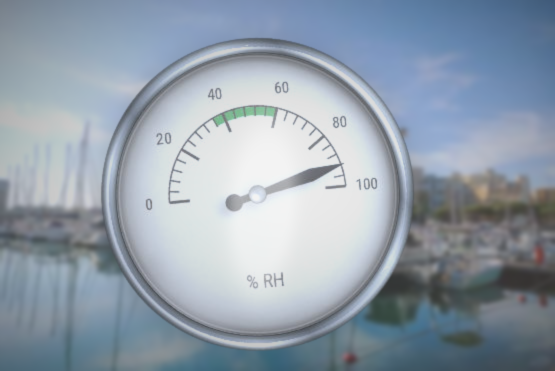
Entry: 92 %
